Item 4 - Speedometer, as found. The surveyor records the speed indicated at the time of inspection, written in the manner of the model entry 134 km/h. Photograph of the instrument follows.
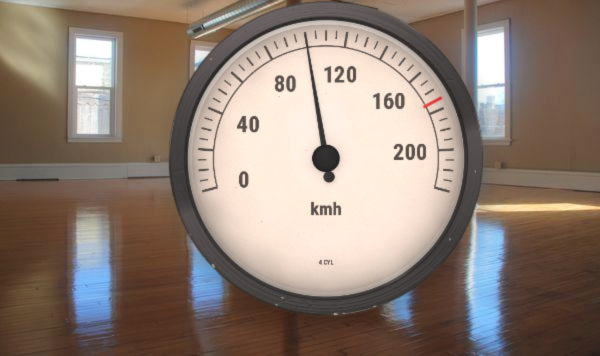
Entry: 100 km/h
